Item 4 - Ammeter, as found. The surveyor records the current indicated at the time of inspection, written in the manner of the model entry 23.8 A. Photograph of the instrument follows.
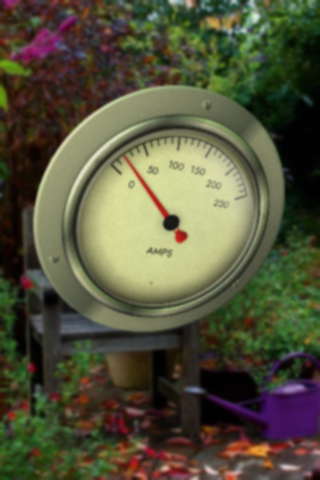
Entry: 20 A
